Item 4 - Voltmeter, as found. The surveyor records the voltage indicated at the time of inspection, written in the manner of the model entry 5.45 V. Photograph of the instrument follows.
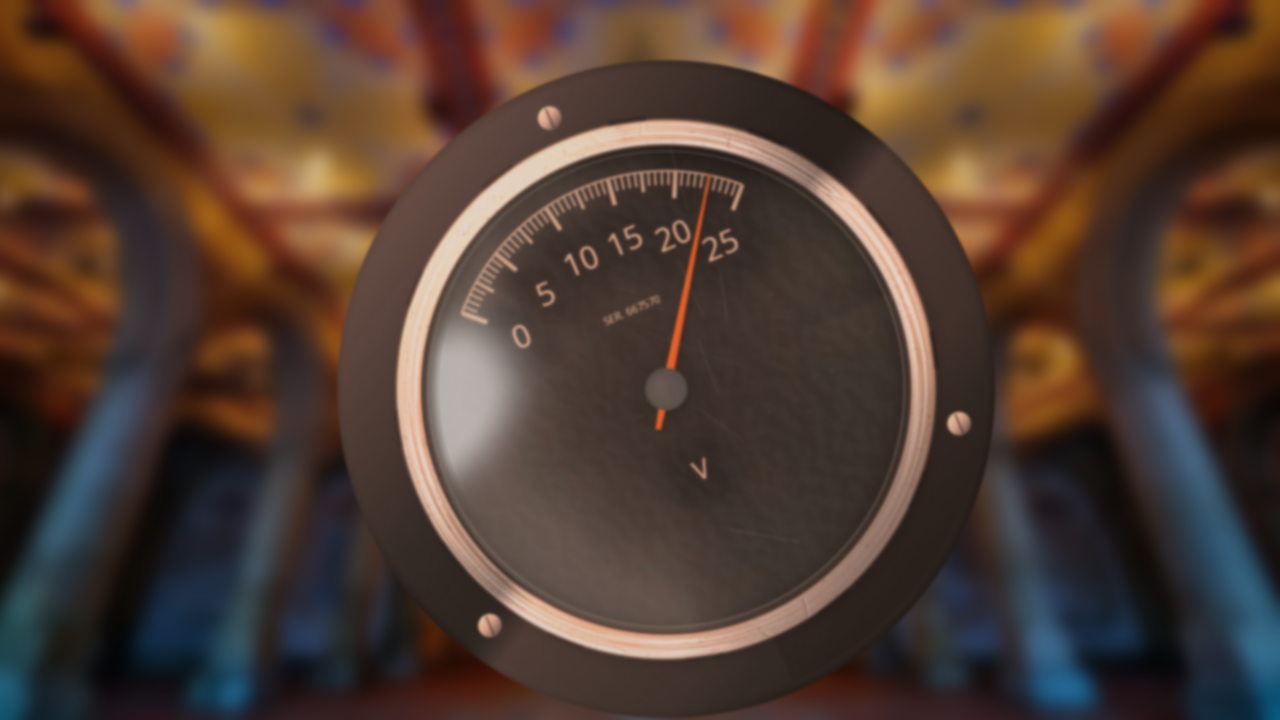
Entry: 22.5 V
